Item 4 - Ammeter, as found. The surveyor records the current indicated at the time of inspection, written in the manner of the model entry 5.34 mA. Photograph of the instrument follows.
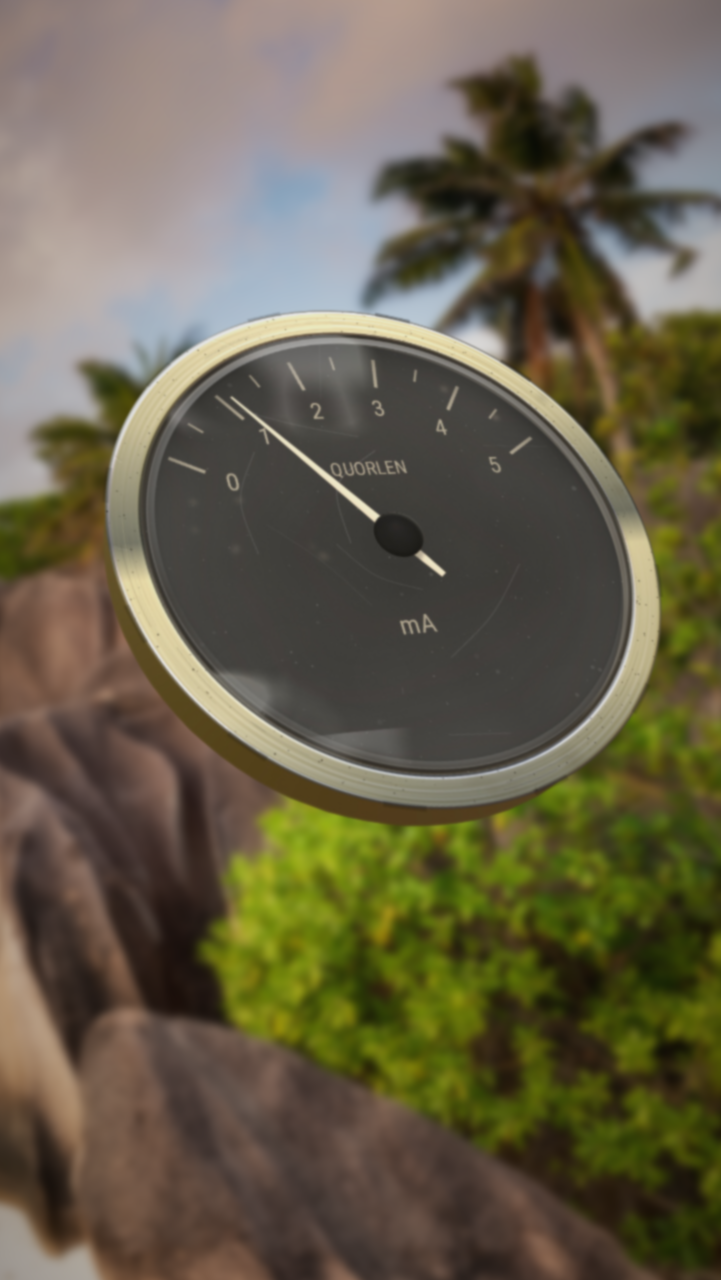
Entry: 1 mA
